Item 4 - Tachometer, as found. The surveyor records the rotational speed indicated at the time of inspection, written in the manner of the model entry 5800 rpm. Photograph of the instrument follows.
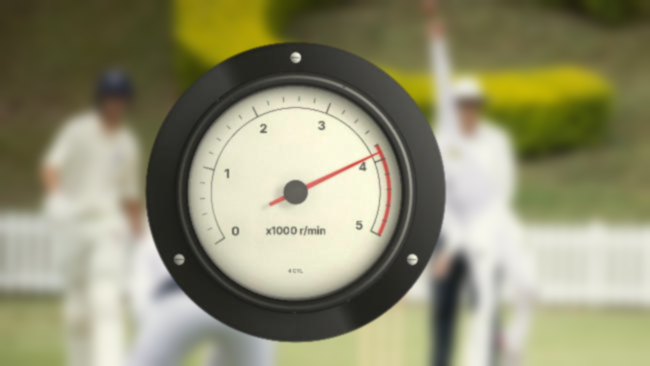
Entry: 3900 rpm
